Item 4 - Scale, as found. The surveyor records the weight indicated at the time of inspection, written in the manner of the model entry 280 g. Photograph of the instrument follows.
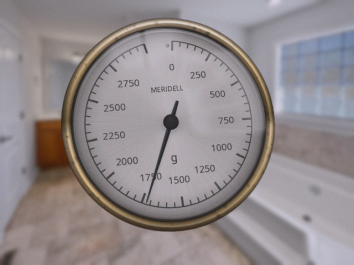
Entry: 1725 g
